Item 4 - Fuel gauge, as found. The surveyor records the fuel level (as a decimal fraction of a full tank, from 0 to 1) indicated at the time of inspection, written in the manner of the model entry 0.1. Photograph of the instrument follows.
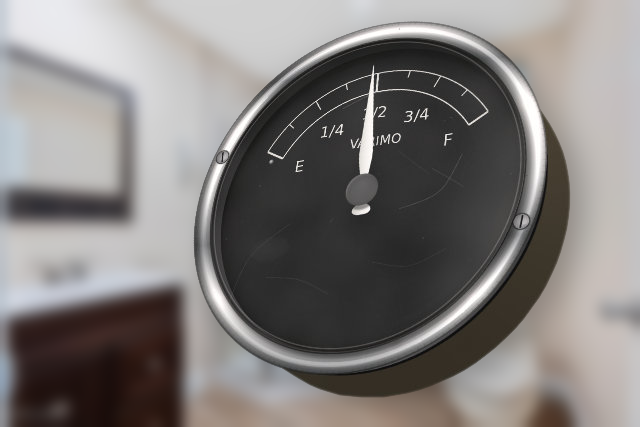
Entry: 0.5
